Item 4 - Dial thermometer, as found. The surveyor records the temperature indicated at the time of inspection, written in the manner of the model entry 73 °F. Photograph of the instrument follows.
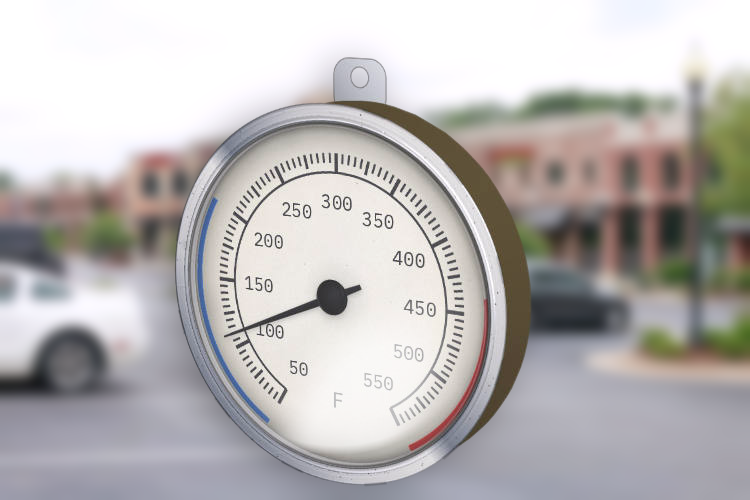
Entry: 110 °F
